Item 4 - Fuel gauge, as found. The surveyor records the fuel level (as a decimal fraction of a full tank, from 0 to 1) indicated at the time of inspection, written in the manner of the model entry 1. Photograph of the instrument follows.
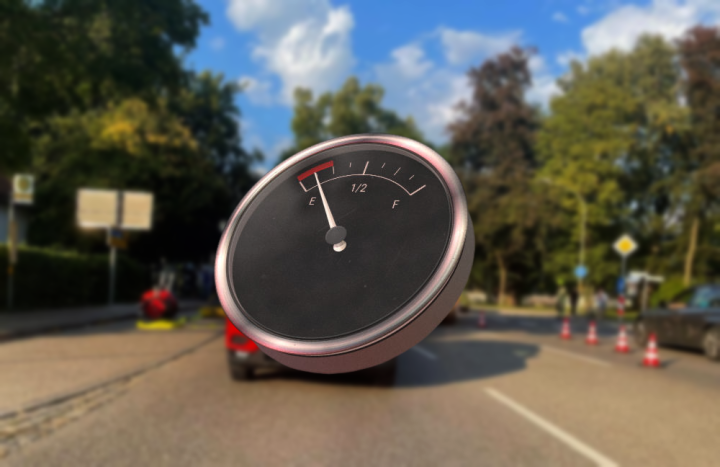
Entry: 0.125
